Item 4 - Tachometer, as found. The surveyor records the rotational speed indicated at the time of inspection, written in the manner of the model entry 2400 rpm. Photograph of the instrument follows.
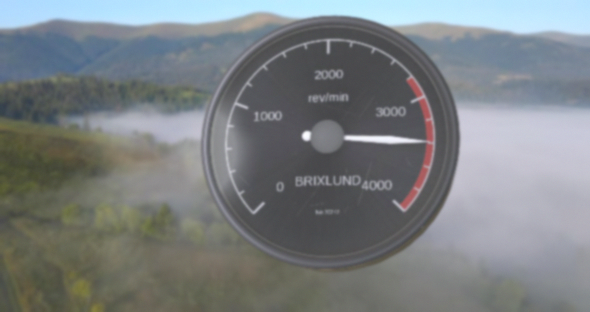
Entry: 3400 rpm
